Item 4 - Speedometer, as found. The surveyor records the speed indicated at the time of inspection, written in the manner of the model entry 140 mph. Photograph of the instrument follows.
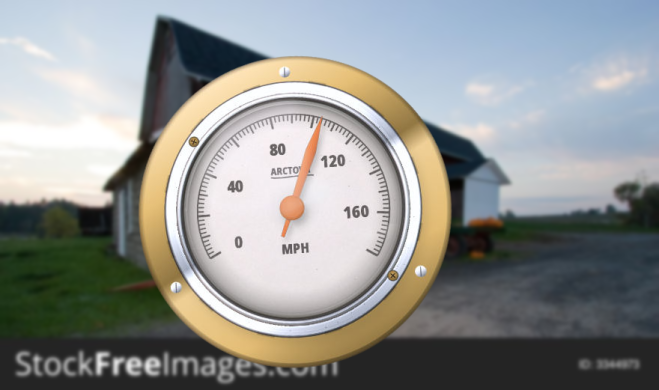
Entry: 104 mph
